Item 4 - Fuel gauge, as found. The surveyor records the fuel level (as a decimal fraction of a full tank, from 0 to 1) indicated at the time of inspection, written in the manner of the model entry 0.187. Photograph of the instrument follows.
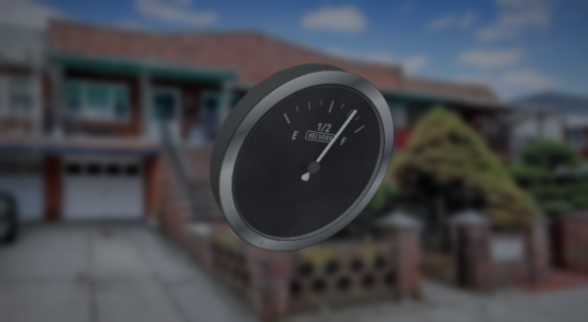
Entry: 0.75
